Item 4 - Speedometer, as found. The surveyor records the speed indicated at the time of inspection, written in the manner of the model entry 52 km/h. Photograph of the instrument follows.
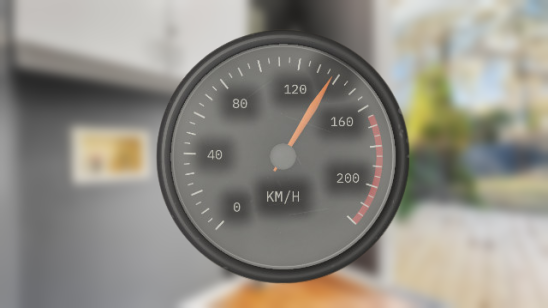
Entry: 137.5 km/h
